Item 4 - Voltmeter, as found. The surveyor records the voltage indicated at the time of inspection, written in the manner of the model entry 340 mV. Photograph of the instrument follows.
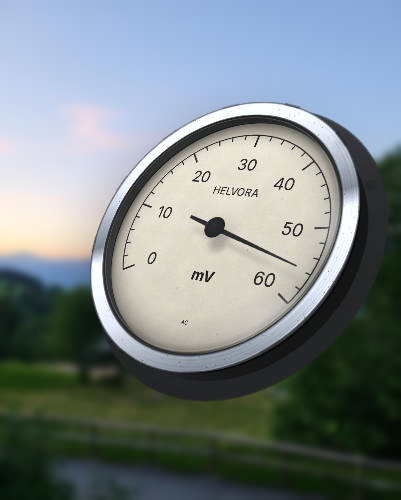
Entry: 56 mV
